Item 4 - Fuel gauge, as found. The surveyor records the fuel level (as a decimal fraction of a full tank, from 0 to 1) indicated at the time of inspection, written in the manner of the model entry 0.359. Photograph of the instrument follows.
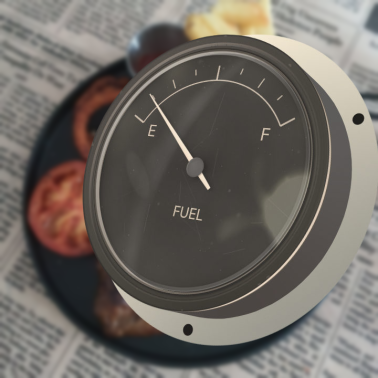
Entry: 0.125
